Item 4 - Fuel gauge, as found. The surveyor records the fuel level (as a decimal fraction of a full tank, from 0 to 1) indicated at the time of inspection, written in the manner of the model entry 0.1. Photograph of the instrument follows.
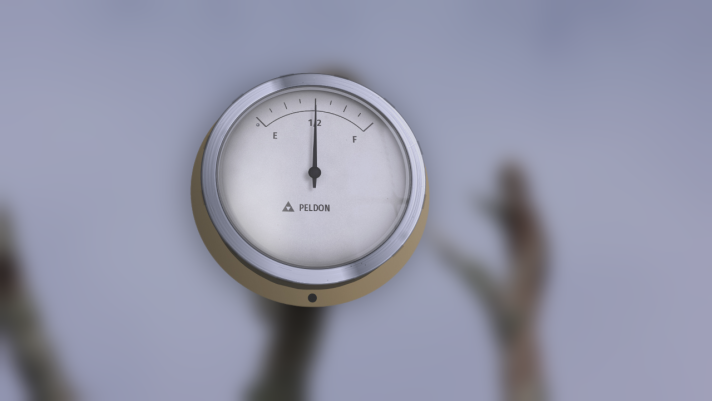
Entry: 0.5
